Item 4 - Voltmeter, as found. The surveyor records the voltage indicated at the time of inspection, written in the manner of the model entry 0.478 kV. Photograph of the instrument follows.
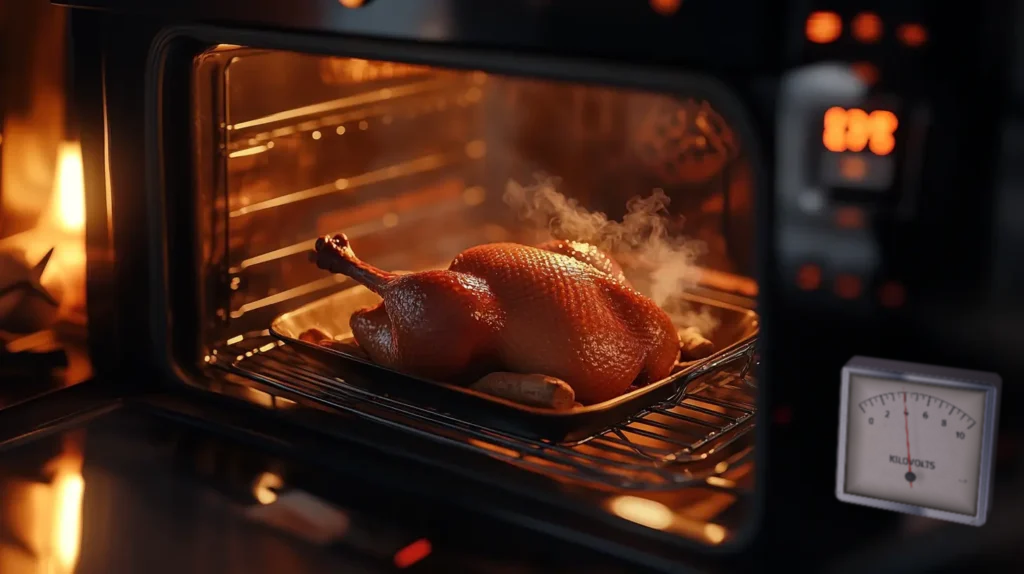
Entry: 4 kV
